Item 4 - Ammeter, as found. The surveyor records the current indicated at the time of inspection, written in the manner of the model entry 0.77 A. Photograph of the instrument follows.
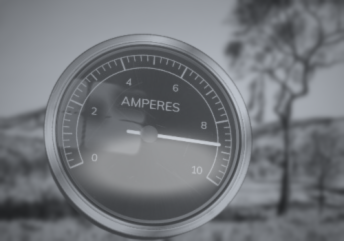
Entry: 8.8 A
